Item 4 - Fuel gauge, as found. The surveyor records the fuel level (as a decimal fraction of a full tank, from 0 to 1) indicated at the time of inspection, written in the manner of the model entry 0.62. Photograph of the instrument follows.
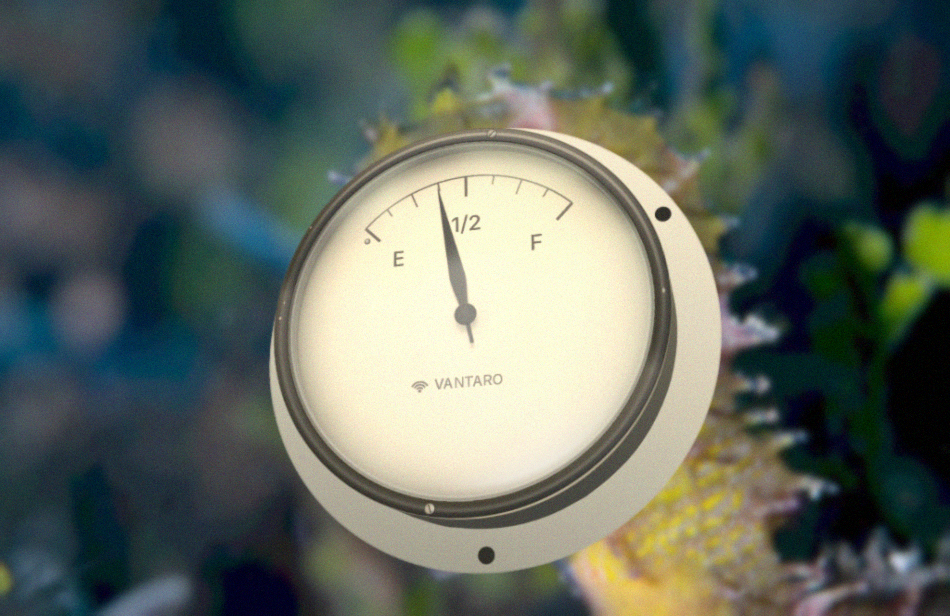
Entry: 0.375
